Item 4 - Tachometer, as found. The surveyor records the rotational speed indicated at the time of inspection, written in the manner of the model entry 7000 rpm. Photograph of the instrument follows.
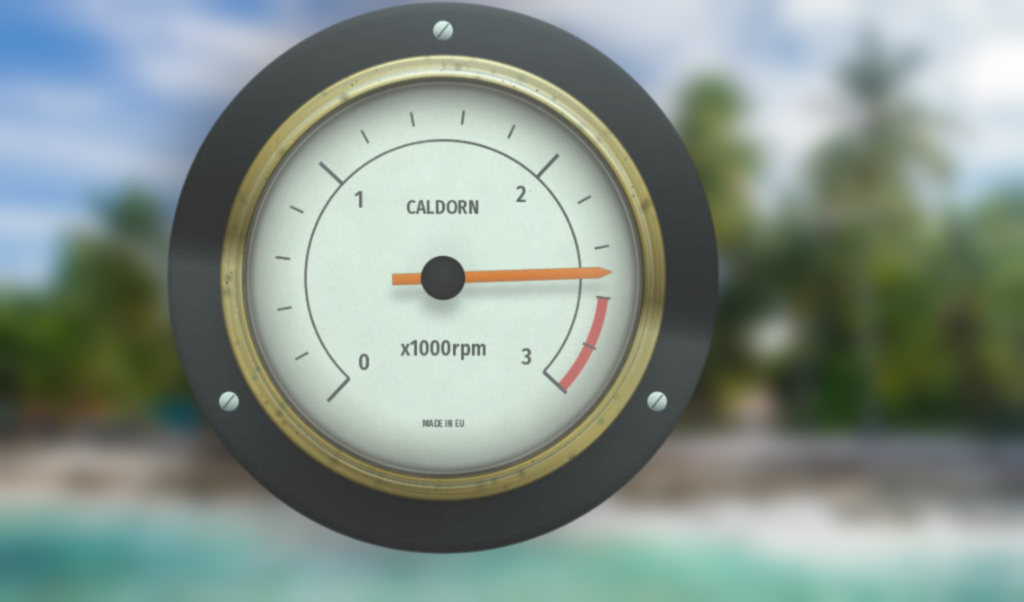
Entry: 2500 rpm
